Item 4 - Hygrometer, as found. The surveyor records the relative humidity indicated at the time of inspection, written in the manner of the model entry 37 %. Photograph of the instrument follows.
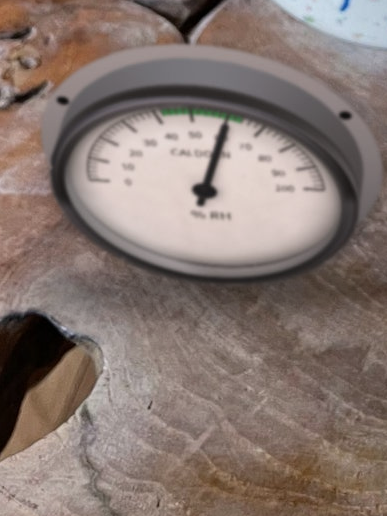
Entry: 60 %
